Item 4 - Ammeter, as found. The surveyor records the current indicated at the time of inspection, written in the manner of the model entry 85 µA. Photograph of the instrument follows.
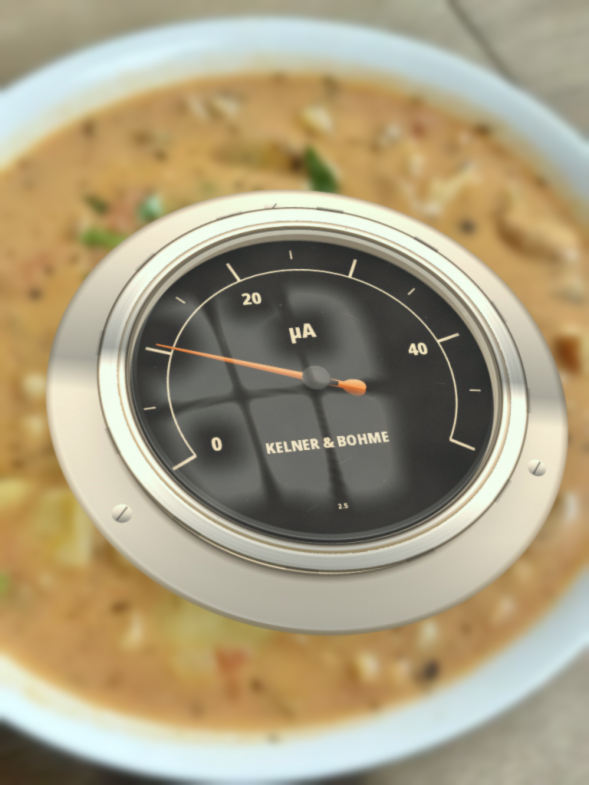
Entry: 10 µA
